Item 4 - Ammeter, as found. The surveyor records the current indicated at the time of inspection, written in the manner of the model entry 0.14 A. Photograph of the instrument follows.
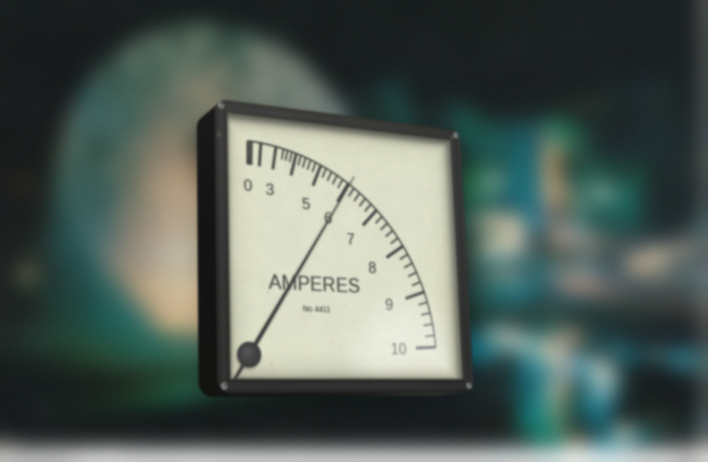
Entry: 6 A
